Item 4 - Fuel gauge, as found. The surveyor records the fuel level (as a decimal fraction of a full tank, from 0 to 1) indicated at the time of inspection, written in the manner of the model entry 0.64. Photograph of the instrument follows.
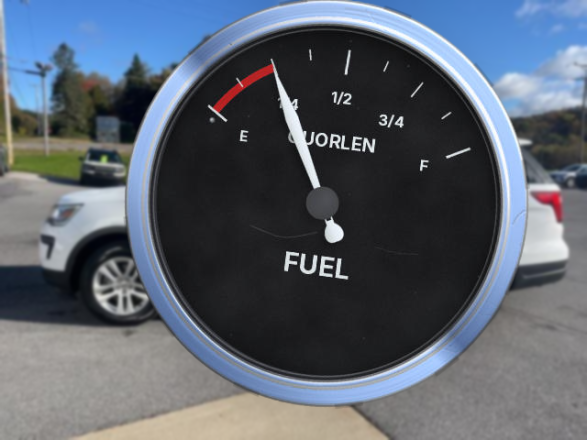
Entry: 0.25
